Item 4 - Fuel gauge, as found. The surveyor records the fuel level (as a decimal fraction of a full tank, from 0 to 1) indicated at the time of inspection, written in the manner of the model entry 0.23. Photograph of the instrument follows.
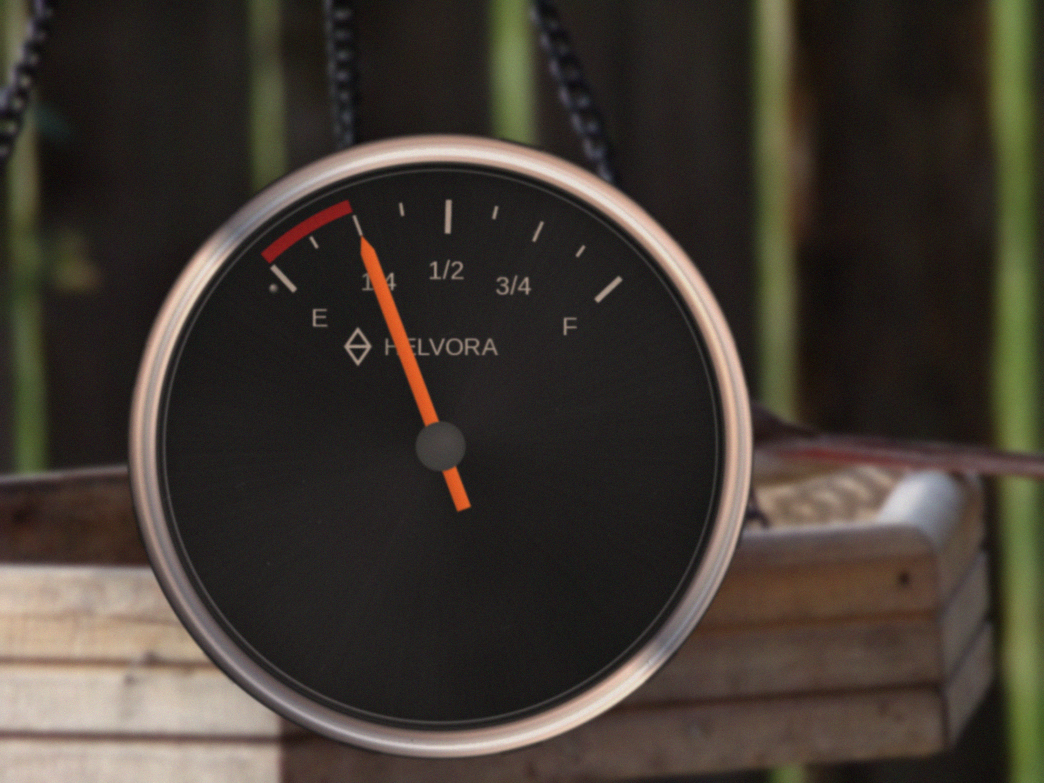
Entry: 0.25
